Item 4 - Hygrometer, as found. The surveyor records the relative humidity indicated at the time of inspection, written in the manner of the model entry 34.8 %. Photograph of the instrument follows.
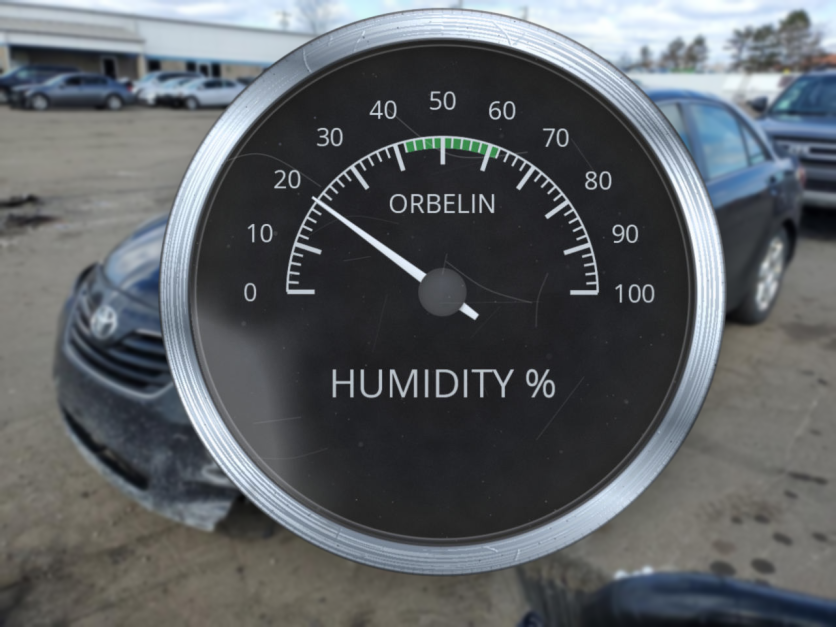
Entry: 20 %
